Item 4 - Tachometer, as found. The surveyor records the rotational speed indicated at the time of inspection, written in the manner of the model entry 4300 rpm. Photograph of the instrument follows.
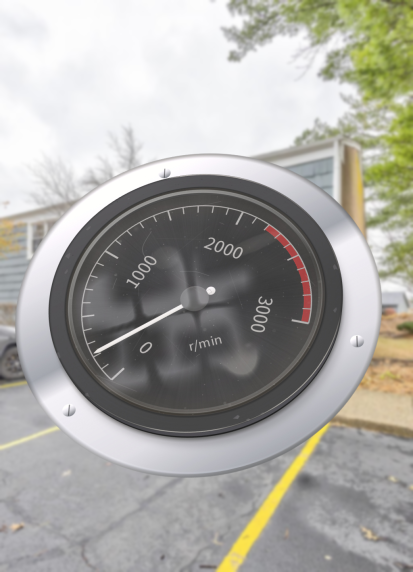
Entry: 200 rpm
